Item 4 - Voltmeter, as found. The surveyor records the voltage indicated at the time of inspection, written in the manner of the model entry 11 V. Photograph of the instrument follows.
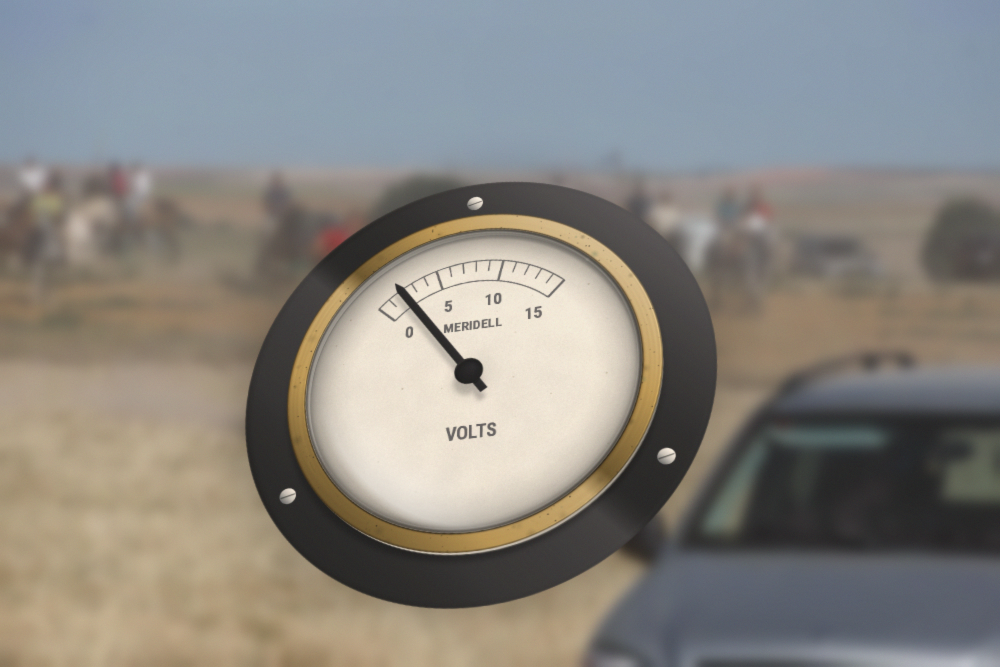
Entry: 2 V
